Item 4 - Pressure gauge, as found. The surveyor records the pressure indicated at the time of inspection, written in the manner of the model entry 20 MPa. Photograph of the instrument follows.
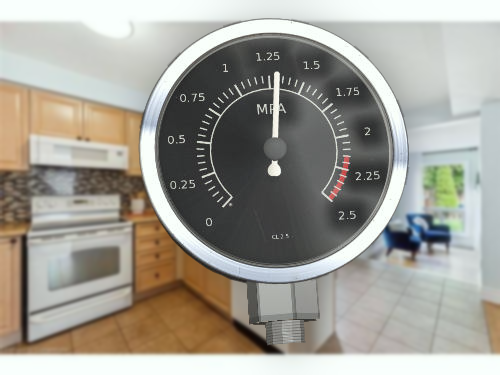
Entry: 1.3 MPa
